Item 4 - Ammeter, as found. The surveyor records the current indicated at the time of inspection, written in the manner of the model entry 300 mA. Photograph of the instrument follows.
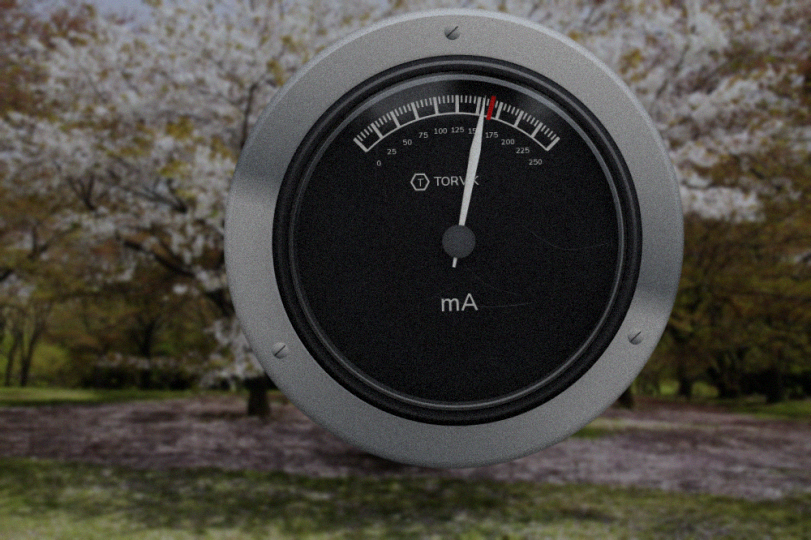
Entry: 155 mA
